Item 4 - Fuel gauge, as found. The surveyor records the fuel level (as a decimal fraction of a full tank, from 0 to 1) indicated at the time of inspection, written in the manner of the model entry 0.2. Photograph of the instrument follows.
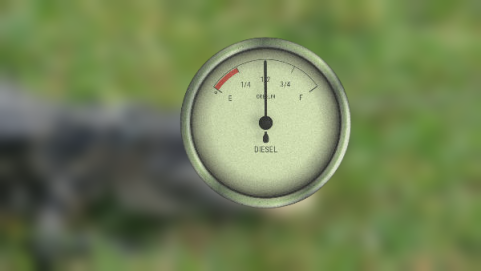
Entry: 0.5
